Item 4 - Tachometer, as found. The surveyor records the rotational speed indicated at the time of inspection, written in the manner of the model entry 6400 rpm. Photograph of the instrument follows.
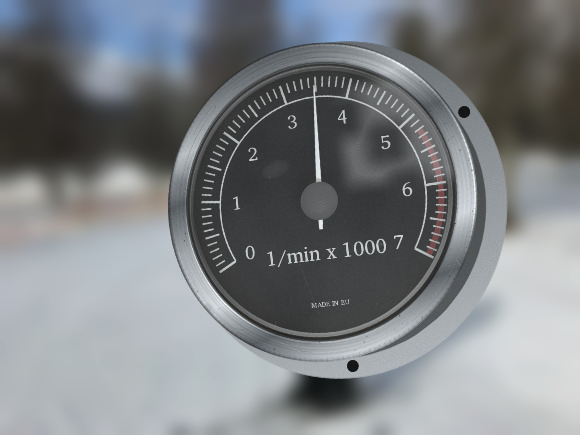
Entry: 3500 rpm
